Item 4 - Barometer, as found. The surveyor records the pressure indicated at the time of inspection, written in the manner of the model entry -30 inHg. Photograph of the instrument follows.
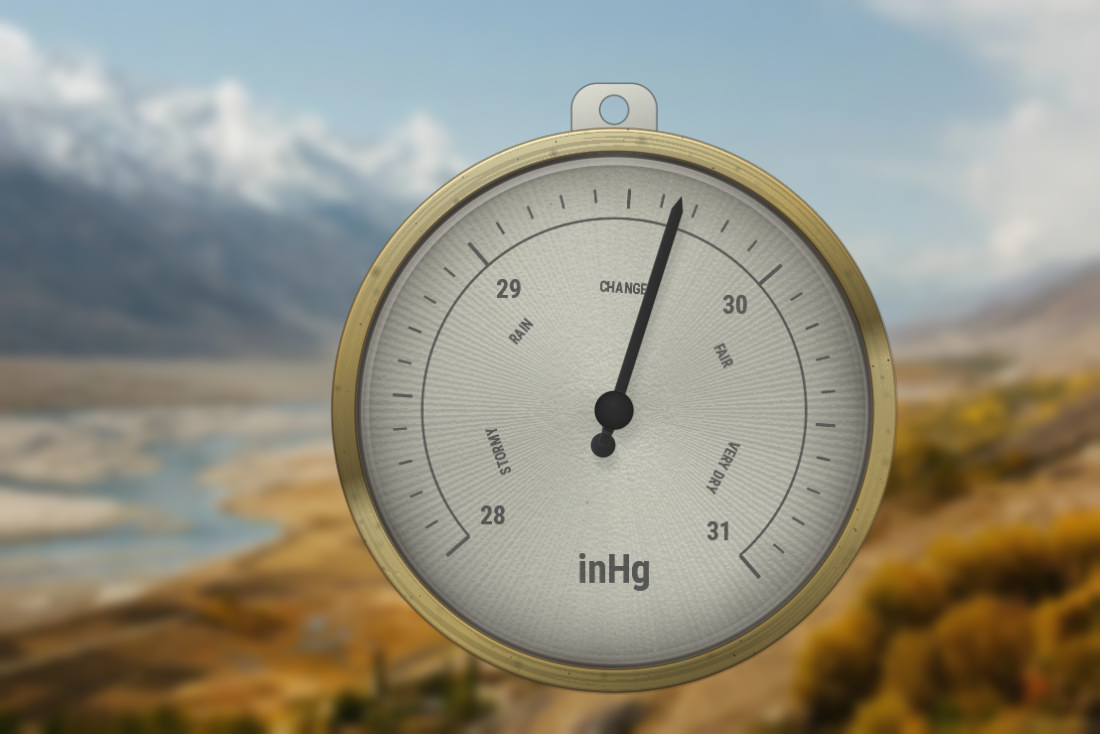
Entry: 29.65 inHg
